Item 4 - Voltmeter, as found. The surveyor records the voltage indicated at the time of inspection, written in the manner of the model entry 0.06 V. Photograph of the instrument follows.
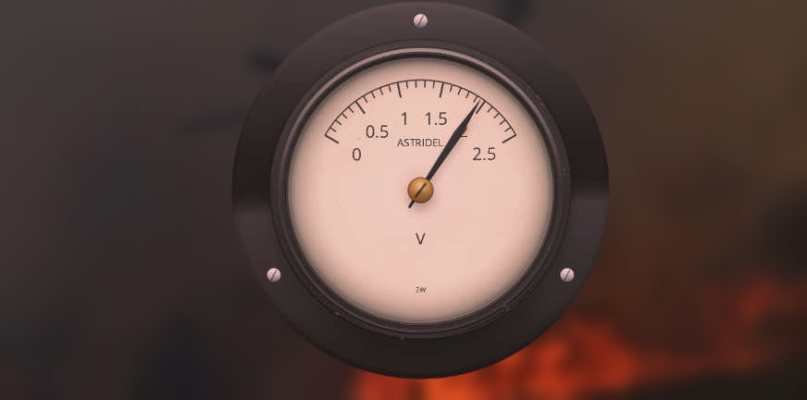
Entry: 1.95 V
